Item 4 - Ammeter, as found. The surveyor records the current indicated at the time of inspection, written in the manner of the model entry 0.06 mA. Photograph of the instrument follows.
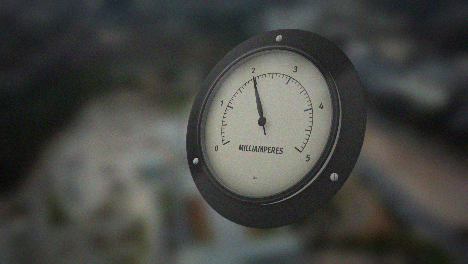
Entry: 2 mA
